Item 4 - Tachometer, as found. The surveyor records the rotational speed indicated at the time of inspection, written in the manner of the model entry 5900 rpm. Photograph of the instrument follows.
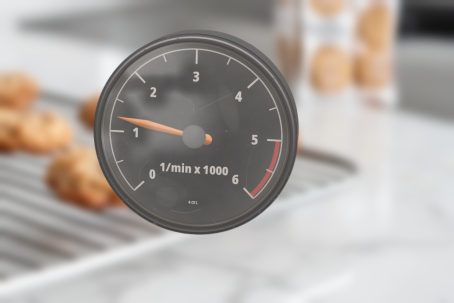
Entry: 1250 rpm
